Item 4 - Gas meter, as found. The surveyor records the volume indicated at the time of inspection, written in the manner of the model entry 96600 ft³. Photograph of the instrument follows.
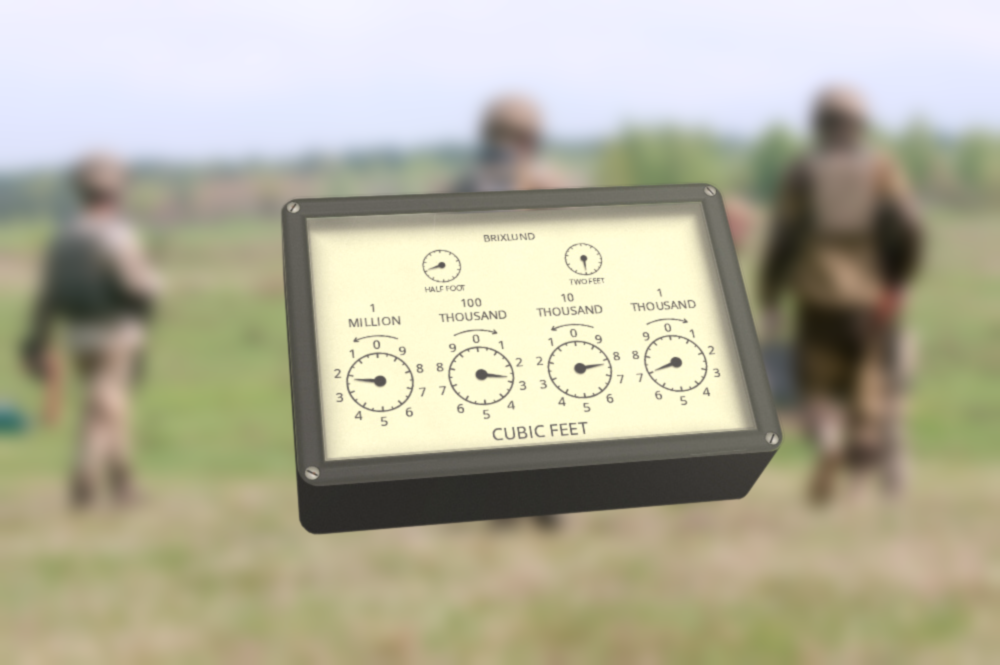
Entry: 227700 ft³
